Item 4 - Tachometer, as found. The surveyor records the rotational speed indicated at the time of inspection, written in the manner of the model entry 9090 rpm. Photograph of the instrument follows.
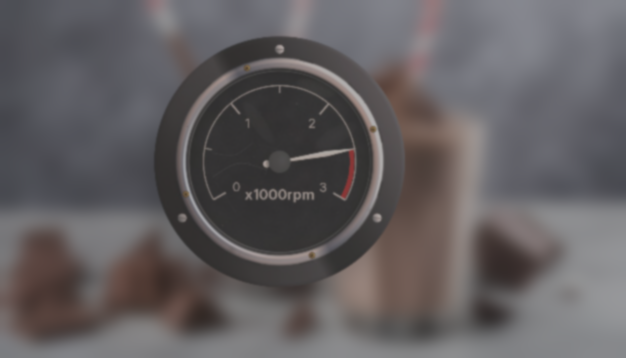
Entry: 2500 rpm
